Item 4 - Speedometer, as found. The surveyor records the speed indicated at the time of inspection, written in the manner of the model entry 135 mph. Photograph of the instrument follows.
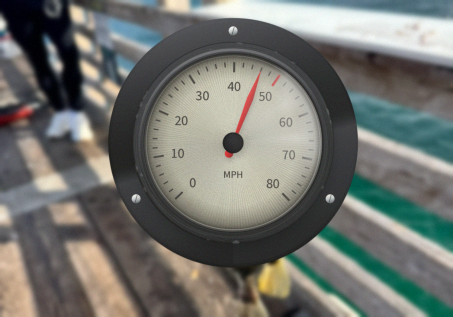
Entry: 46 mph
